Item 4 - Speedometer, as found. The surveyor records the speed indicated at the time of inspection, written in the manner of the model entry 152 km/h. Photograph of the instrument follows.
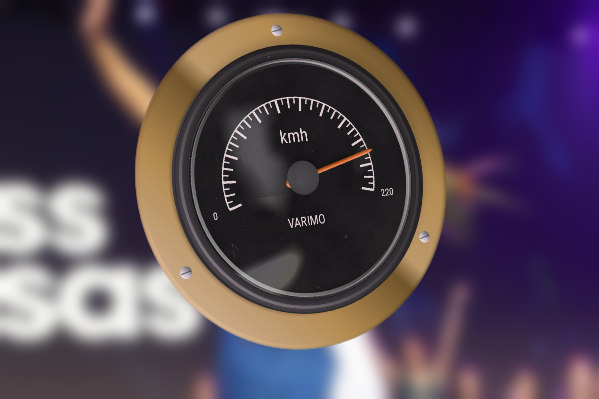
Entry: 190 km/h
